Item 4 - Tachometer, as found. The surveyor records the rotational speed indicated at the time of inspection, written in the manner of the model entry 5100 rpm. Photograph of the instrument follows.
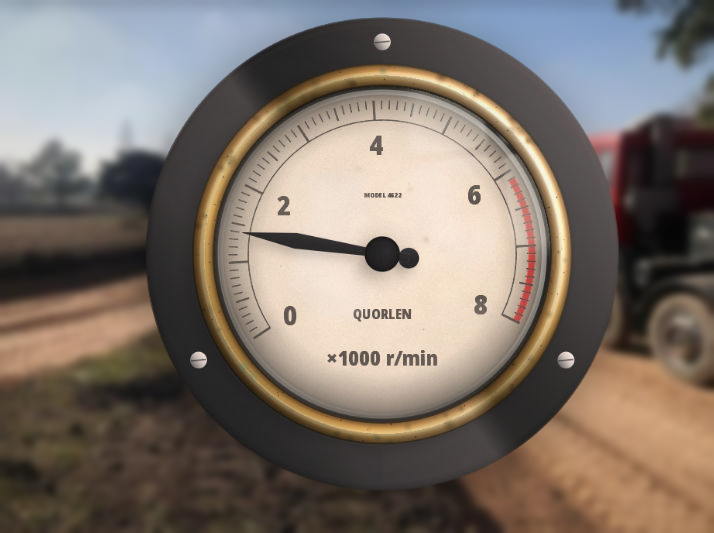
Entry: 1400 rpm
